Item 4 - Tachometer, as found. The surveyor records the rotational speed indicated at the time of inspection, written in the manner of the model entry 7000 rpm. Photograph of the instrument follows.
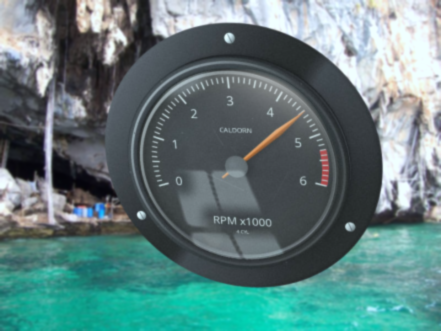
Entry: 4500 rpm
